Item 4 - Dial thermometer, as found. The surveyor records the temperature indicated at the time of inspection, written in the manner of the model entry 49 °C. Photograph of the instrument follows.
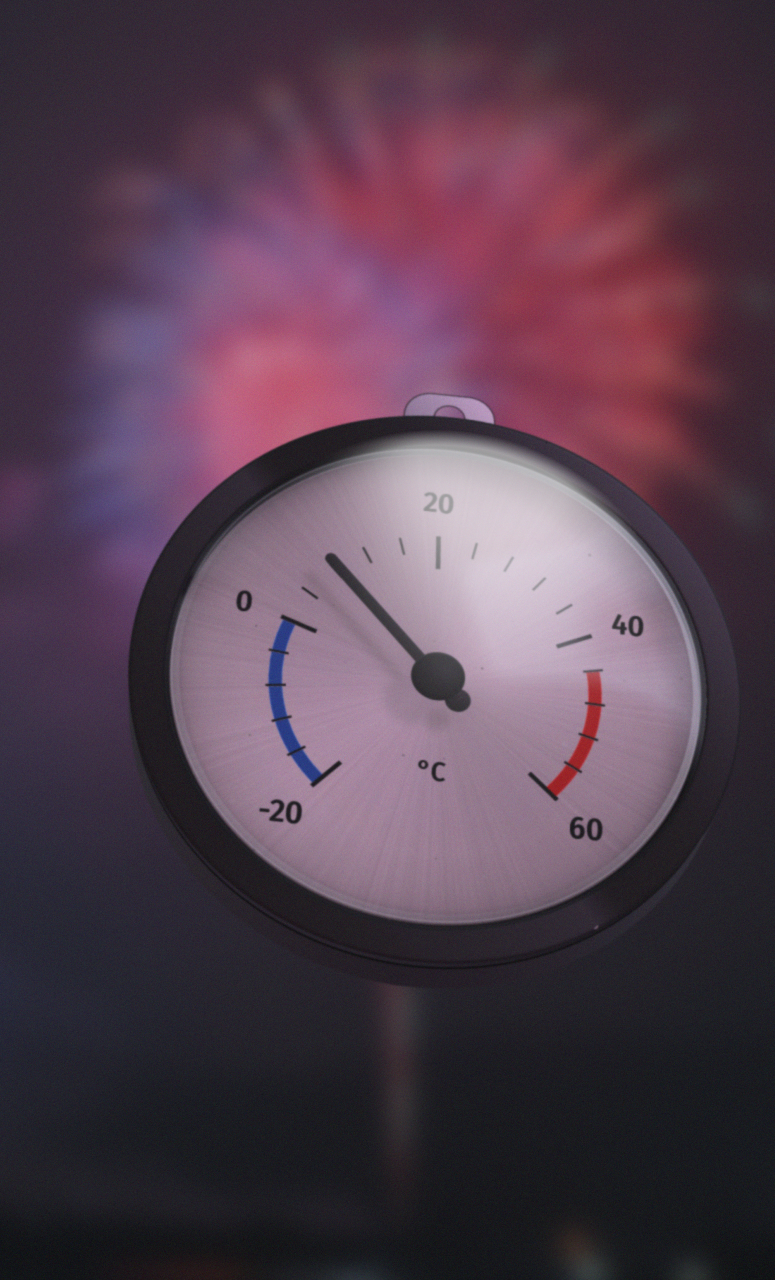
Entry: 8 °C
